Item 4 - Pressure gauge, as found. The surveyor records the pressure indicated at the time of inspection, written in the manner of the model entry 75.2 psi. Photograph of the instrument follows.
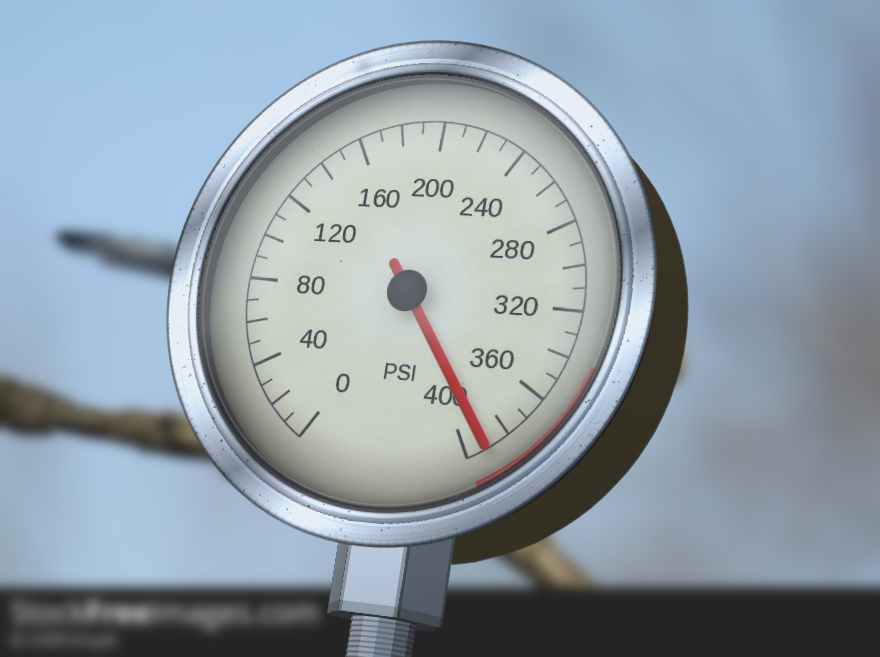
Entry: 390 psi
